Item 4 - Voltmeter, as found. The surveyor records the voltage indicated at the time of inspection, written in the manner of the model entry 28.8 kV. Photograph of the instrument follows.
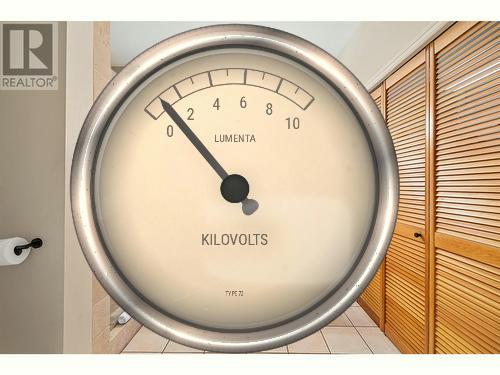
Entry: 1 kV
